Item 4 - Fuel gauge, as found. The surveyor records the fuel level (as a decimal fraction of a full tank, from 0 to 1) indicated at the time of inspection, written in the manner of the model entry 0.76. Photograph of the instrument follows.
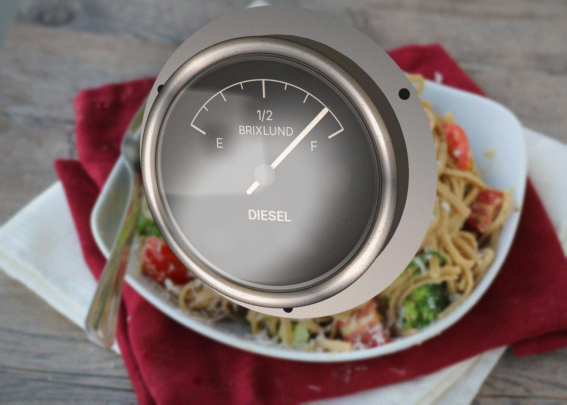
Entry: 0.875
